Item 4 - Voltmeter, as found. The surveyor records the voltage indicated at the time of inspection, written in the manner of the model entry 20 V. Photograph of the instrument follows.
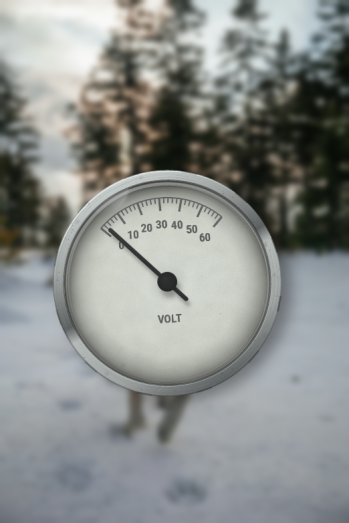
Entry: 2 V
